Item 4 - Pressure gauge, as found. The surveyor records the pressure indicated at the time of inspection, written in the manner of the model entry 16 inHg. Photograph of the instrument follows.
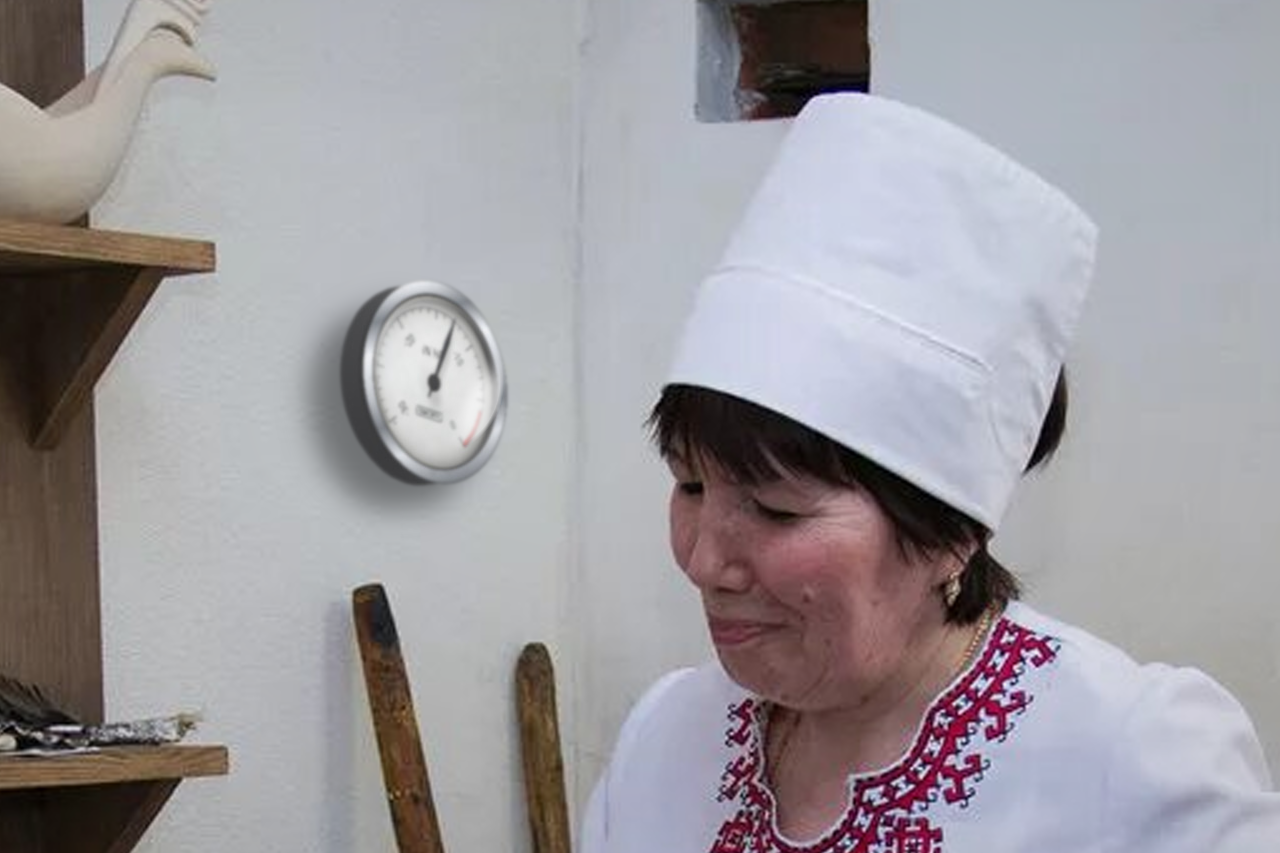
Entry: -13 inHg
